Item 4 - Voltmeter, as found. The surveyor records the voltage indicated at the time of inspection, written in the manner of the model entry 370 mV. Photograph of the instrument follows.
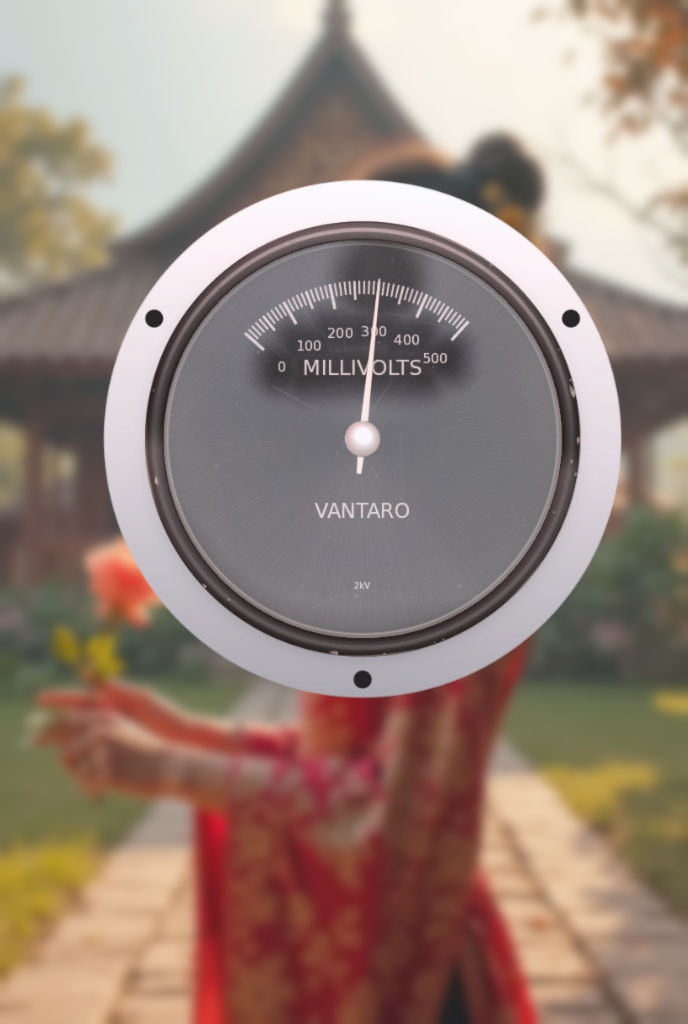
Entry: 300 mV
